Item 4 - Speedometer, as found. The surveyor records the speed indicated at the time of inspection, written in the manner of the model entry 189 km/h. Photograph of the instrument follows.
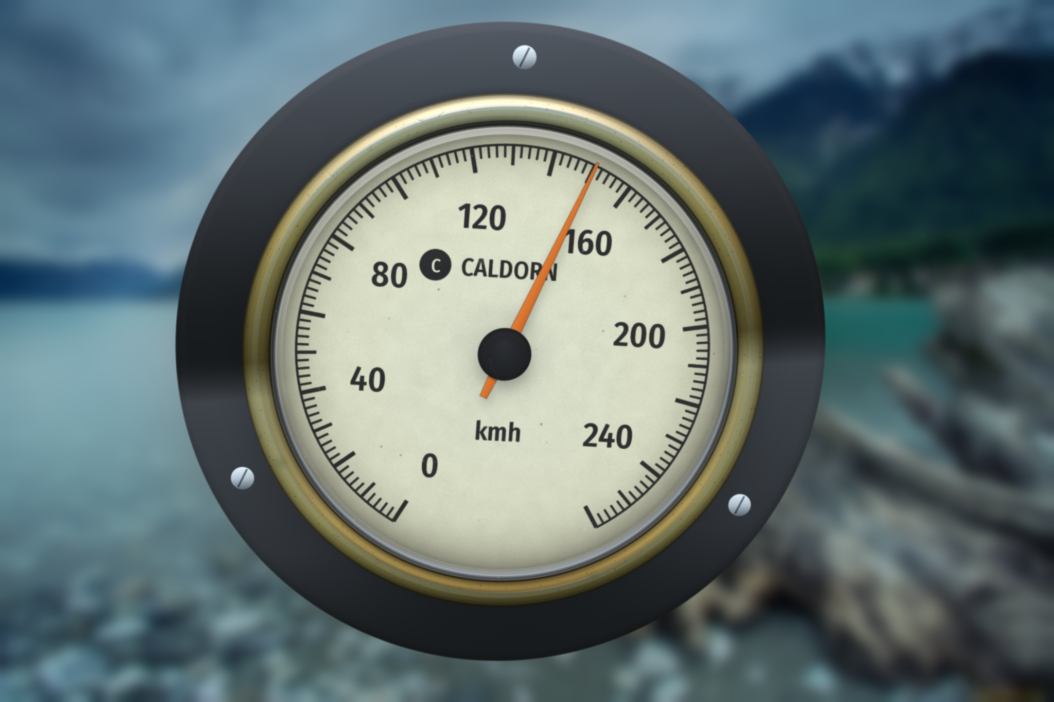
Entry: 150 km/h
